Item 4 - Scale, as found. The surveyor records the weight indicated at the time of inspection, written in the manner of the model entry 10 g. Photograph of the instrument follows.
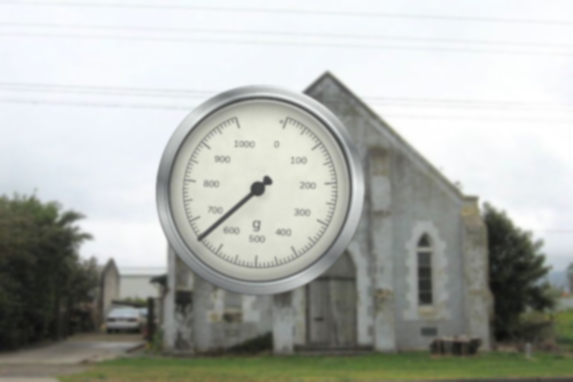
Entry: 650 g
